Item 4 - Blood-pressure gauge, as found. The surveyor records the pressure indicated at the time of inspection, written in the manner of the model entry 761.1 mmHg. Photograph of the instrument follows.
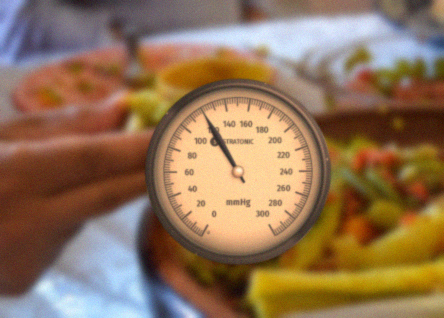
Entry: 120 mmHg
